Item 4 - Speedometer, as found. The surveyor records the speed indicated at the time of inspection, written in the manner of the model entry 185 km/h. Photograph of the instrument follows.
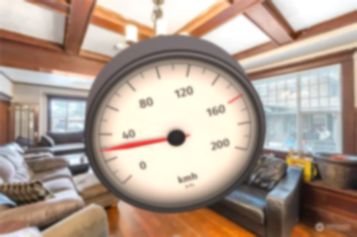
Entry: 30 km/h
